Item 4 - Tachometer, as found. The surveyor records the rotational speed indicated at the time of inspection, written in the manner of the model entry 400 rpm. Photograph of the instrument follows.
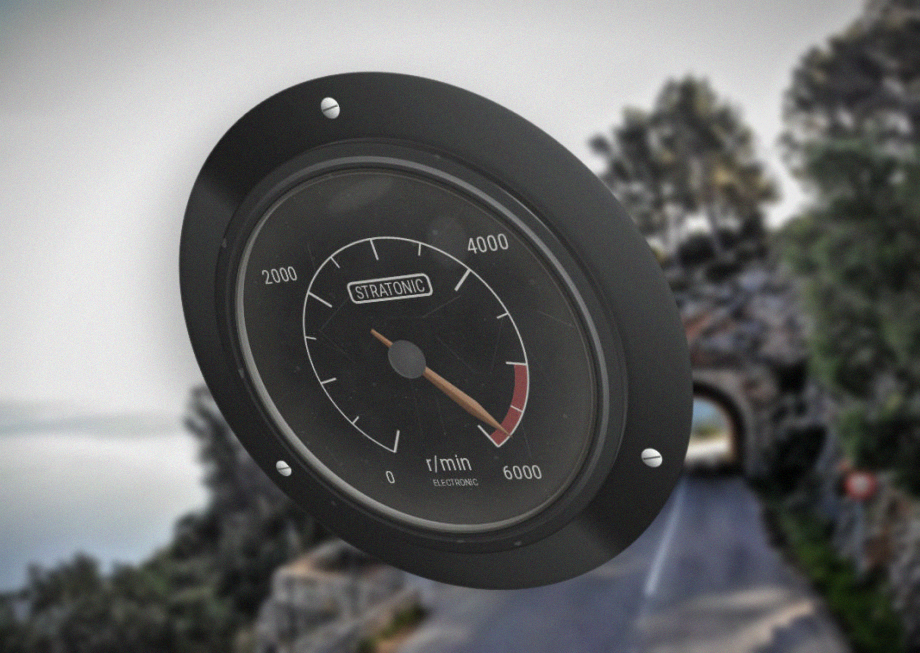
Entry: 5750 rpm
